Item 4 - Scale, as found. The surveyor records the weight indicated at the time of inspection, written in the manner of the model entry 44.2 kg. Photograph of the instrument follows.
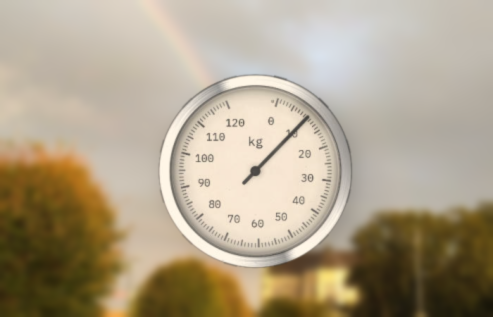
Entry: 10 kg
